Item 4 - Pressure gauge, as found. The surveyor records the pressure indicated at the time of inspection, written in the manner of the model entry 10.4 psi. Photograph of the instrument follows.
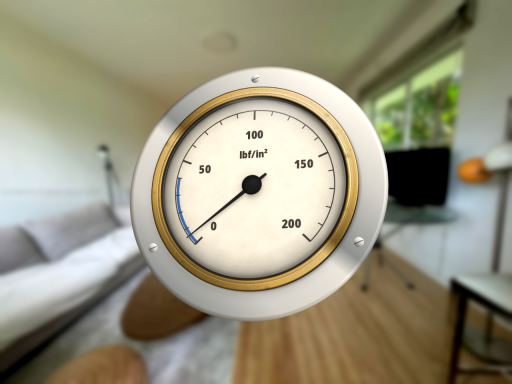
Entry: 5 psi
